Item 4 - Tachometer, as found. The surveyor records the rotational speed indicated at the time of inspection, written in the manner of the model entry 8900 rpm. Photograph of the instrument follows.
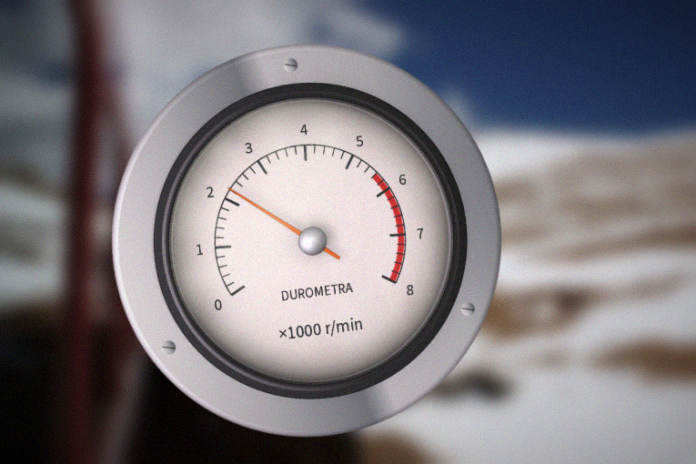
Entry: 2200 rpm
